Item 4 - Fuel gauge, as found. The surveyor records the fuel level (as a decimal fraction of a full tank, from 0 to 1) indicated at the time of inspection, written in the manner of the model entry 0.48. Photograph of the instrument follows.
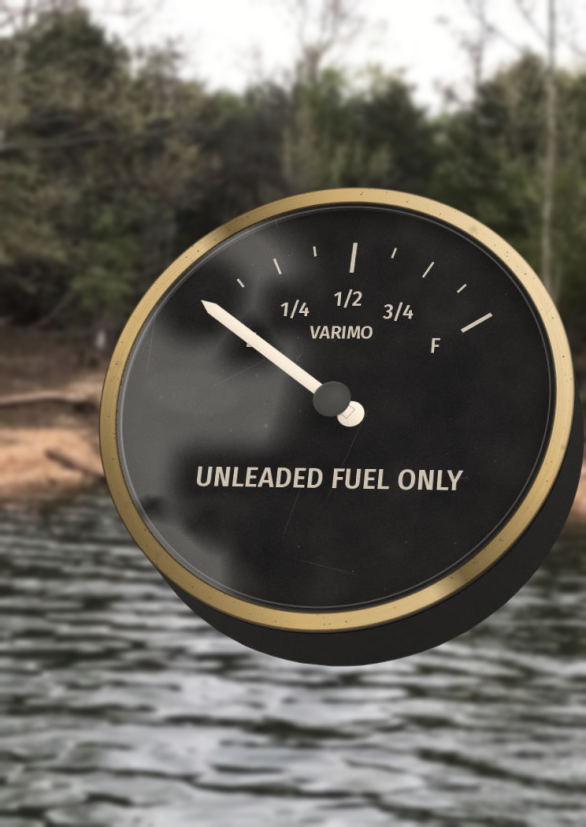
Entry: 0
